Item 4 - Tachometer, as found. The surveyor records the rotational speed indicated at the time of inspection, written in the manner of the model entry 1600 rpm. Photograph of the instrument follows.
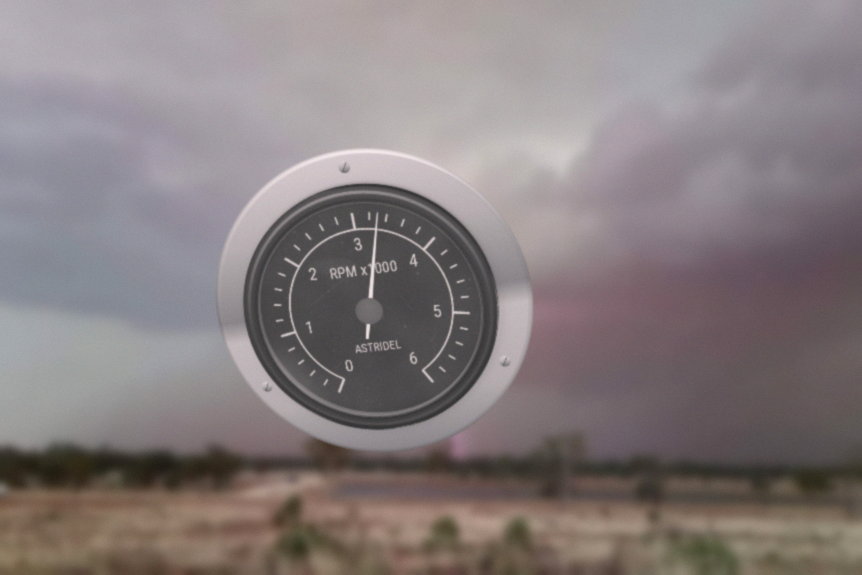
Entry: 3300 rpm
